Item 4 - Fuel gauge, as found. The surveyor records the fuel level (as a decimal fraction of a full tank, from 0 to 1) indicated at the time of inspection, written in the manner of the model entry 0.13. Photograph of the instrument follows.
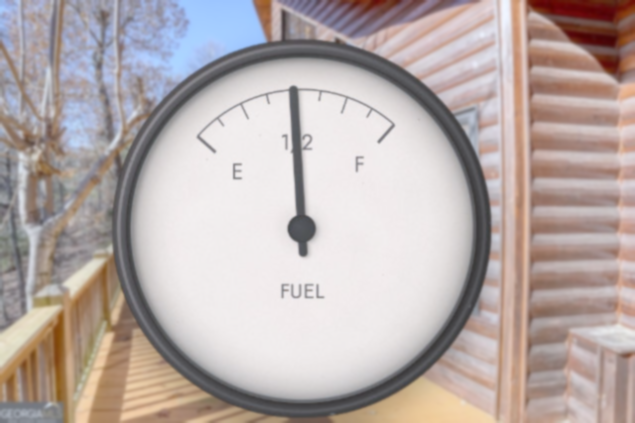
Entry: 0.5
